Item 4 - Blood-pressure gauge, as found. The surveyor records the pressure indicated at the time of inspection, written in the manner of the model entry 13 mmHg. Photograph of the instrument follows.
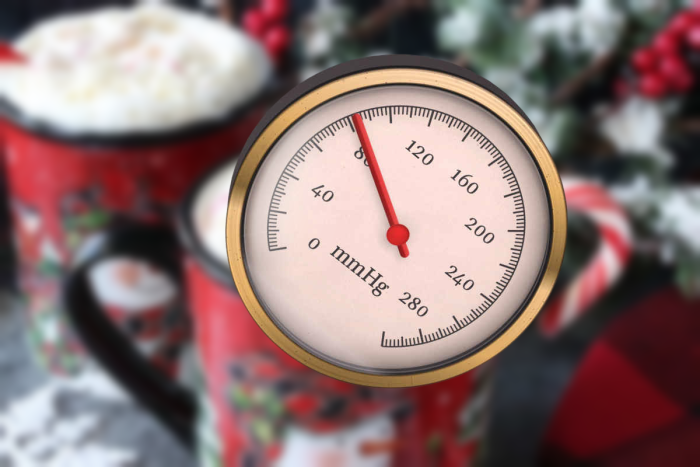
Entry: 84 mmHg
